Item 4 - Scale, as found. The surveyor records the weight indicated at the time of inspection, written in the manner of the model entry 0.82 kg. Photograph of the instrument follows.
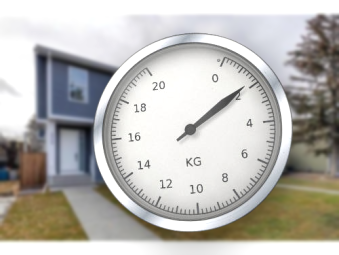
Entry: 1.8 kg
